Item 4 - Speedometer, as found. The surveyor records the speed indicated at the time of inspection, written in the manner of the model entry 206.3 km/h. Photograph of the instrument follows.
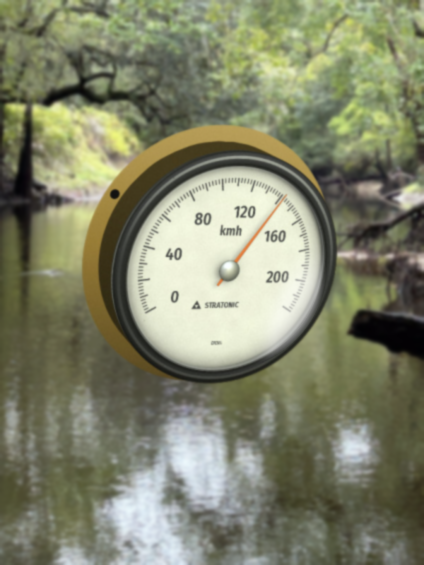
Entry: 140 km/h
